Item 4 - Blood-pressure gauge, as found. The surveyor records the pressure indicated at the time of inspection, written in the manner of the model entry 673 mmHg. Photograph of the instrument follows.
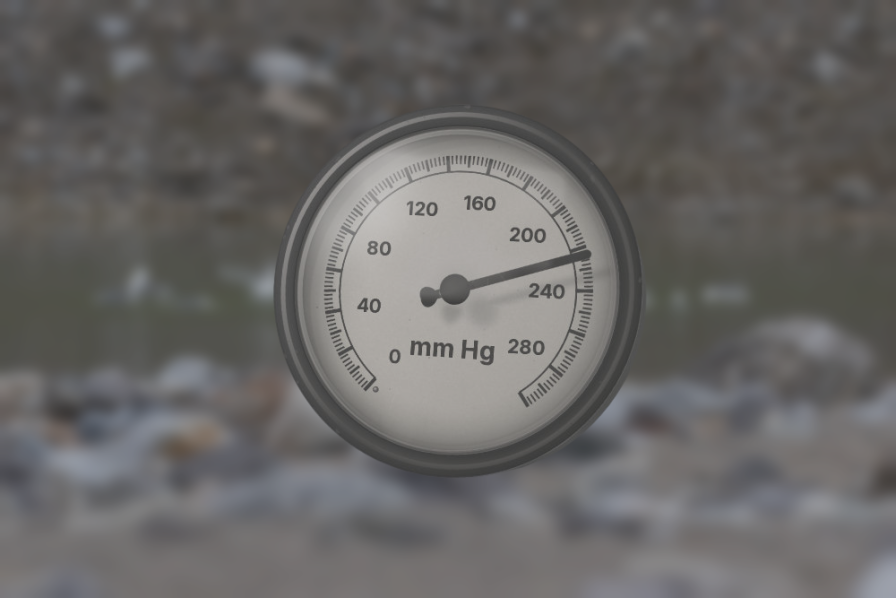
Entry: 224 mmHg
